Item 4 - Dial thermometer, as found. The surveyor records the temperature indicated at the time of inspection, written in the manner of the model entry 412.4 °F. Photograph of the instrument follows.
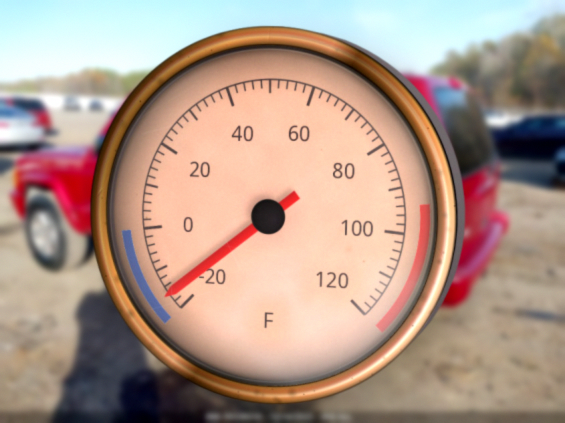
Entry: -16 °F
